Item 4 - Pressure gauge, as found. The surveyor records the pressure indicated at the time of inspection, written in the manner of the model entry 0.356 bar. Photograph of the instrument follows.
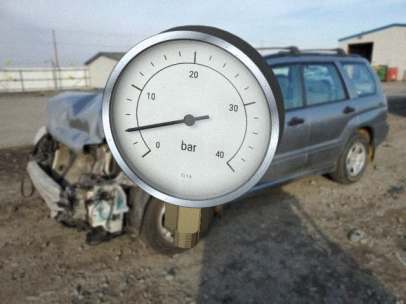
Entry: 4 bar
